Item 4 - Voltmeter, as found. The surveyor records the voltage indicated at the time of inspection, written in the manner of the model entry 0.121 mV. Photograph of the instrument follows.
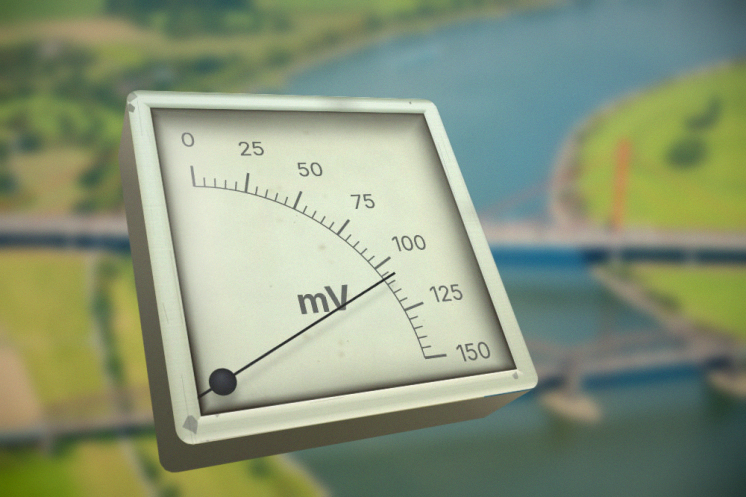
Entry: 107.5 mV
